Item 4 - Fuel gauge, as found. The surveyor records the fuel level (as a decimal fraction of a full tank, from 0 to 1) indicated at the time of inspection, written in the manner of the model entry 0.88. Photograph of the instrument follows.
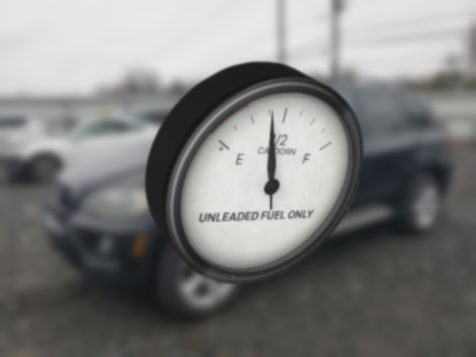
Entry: 0.375
